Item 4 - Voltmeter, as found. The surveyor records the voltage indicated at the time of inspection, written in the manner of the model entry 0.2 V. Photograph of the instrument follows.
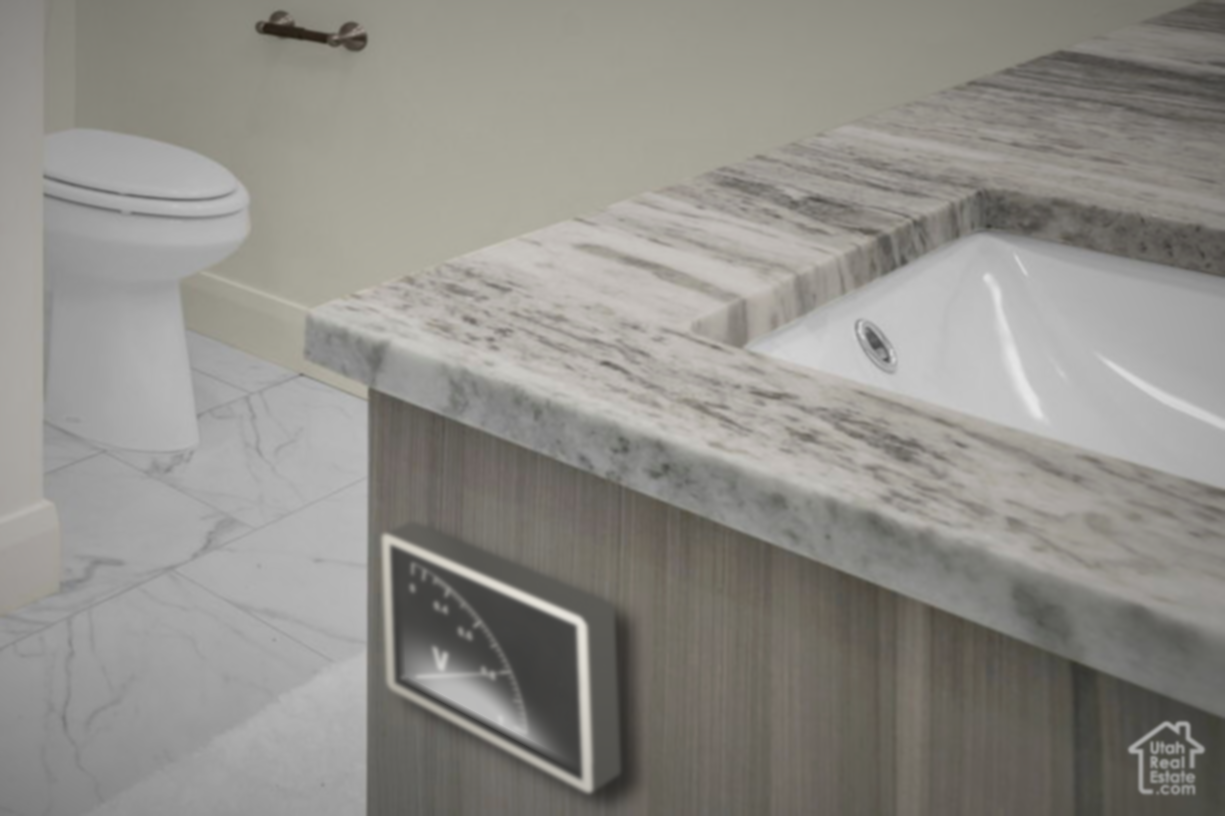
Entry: 0.8 V
